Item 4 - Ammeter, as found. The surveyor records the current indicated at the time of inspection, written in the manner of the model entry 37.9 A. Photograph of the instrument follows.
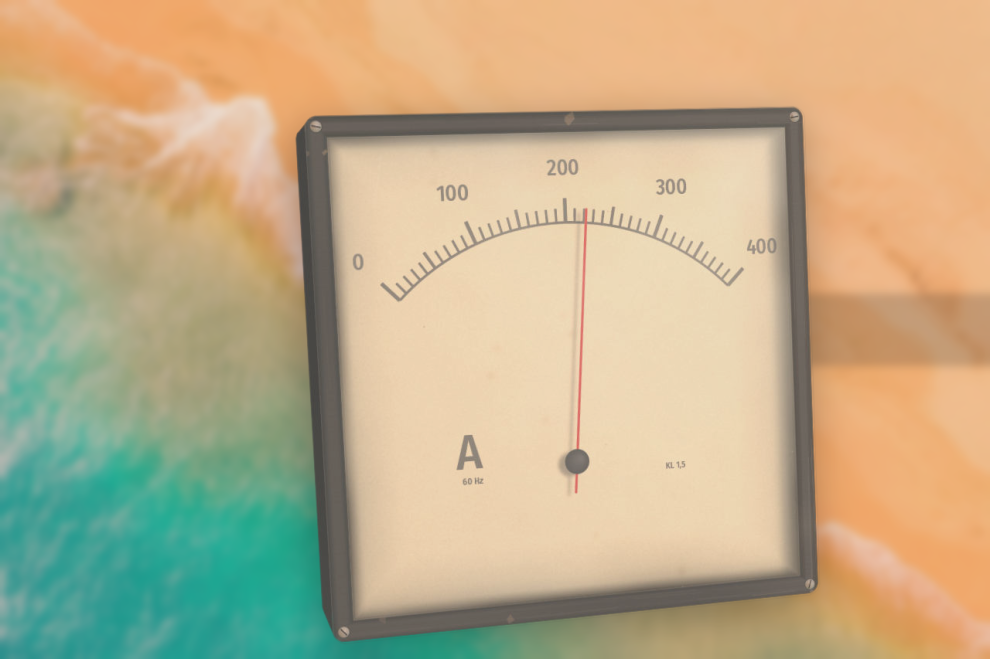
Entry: 220 A
